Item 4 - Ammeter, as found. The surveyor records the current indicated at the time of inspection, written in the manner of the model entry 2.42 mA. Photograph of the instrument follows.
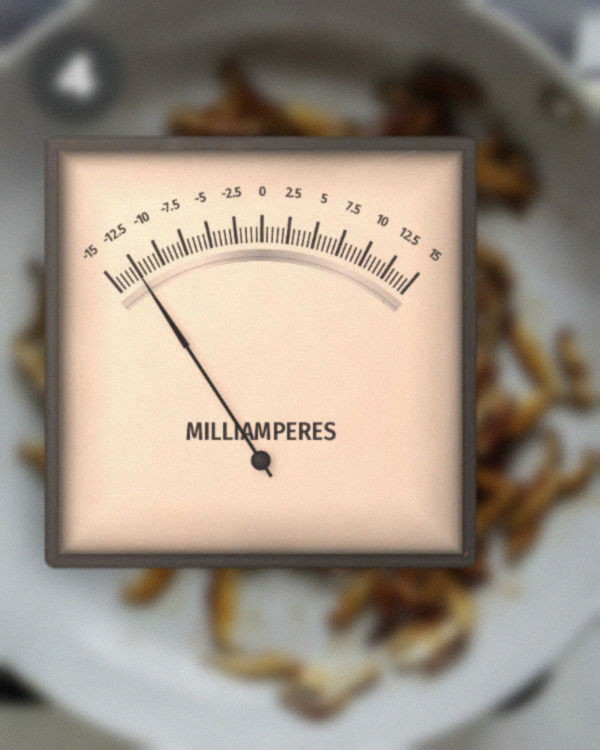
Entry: -12.5 mA
